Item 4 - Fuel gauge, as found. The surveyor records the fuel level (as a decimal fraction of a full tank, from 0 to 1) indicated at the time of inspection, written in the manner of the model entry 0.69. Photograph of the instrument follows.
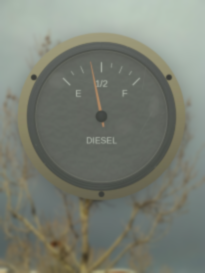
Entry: 0.375
